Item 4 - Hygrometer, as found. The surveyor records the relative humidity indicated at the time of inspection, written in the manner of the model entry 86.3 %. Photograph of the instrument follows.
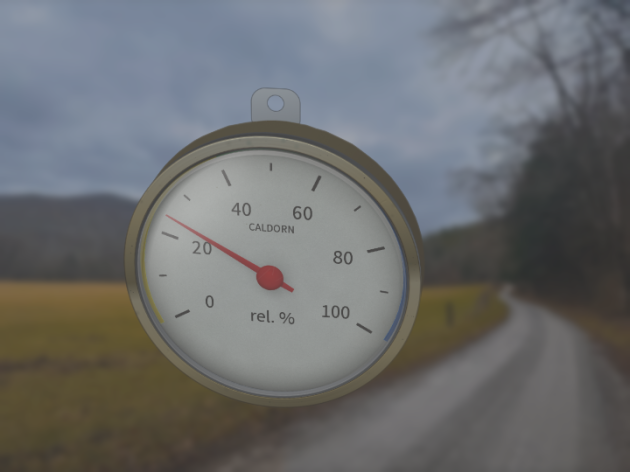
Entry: 25 %
